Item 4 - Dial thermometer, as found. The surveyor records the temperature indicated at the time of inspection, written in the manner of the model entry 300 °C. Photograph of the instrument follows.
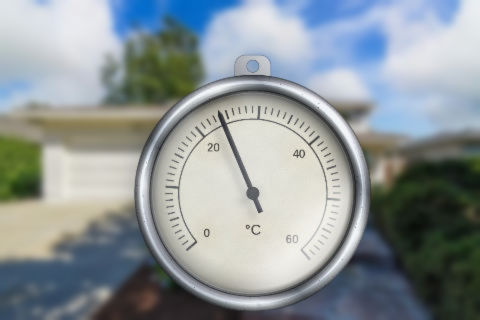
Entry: 24 °C
